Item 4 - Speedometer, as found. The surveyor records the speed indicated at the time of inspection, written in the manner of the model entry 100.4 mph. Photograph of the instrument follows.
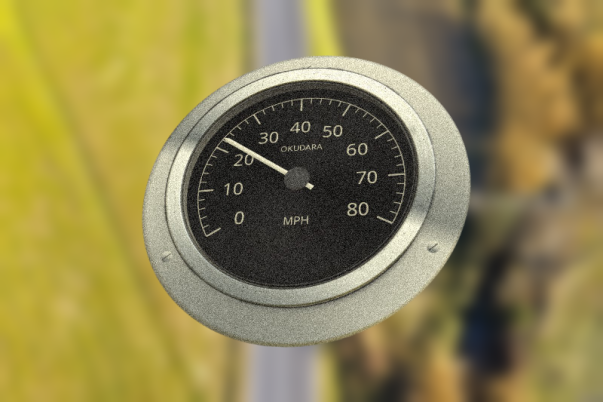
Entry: 22 mph
